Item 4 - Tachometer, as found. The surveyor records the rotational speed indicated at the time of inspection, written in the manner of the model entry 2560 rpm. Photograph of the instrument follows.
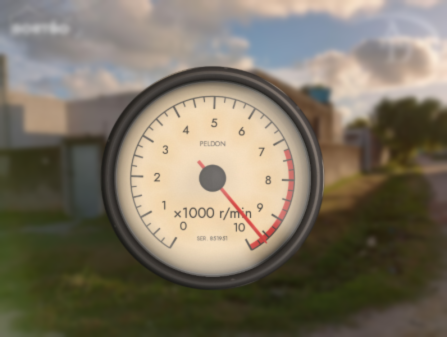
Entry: 9625 rpm
